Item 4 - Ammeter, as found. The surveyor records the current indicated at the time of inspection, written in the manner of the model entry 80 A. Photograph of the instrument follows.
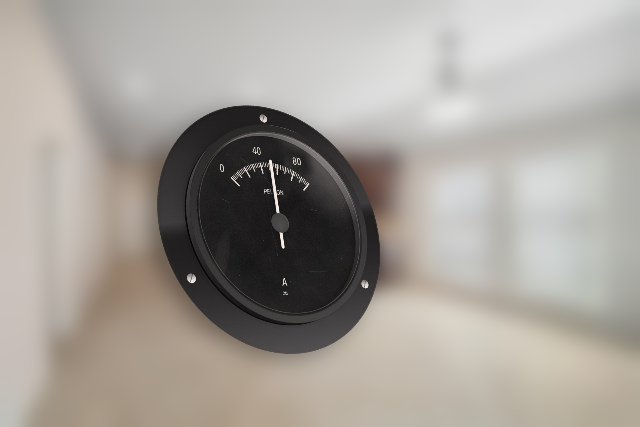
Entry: 50 A
